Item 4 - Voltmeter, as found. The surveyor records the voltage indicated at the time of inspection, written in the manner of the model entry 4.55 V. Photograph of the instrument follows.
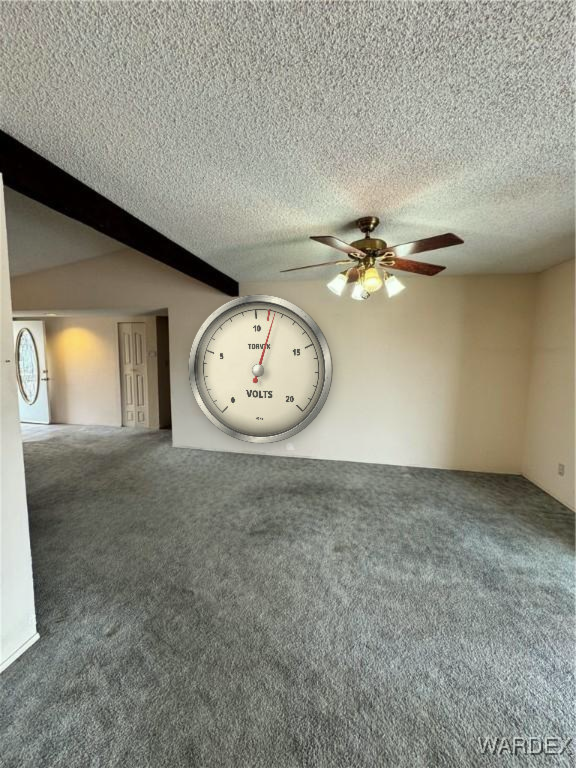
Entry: 11.5 V
